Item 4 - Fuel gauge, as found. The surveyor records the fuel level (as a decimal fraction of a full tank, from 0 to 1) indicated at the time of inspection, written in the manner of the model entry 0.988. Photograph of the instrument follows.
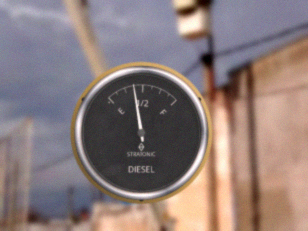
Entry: 0.375
